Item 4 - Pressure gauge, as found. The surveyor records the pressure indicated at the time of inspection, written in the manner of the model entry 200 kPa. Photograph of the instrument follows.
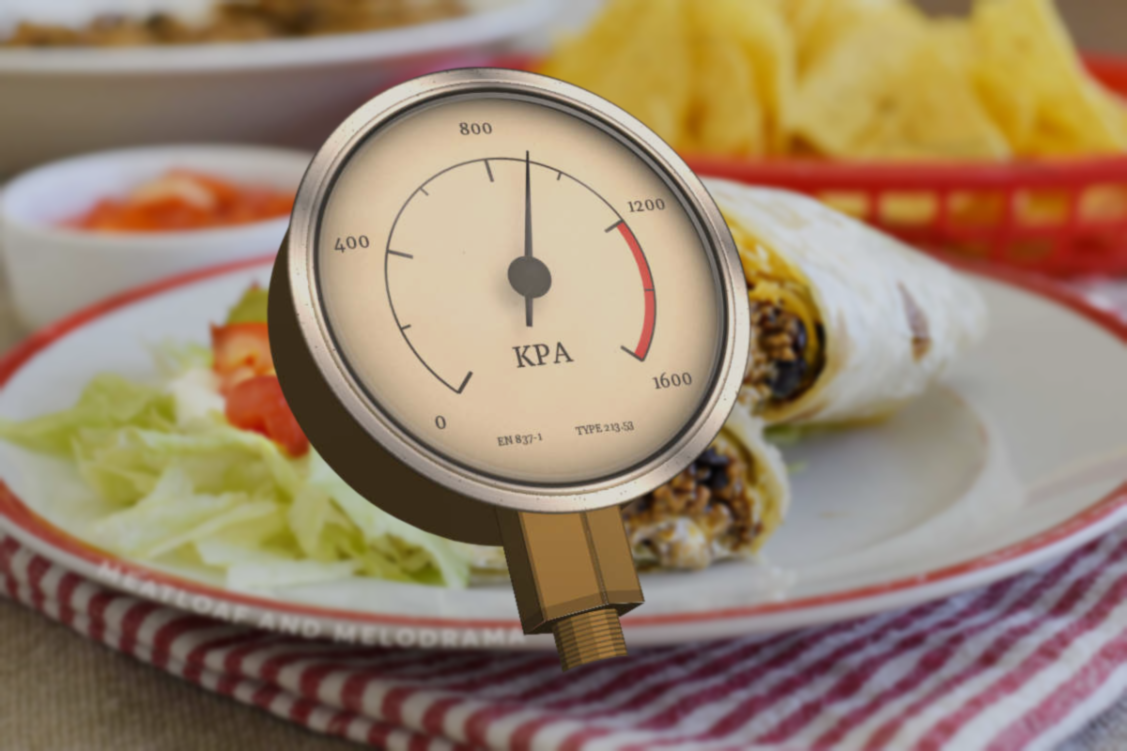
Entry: 900 kPa
